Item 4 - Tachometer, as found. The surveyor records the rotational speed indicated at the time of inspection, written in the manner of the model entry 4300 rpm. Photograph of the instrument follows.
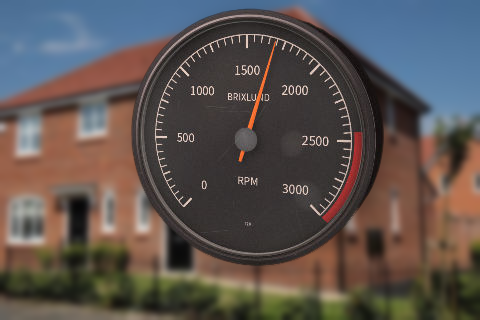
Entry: 1700 rpm
